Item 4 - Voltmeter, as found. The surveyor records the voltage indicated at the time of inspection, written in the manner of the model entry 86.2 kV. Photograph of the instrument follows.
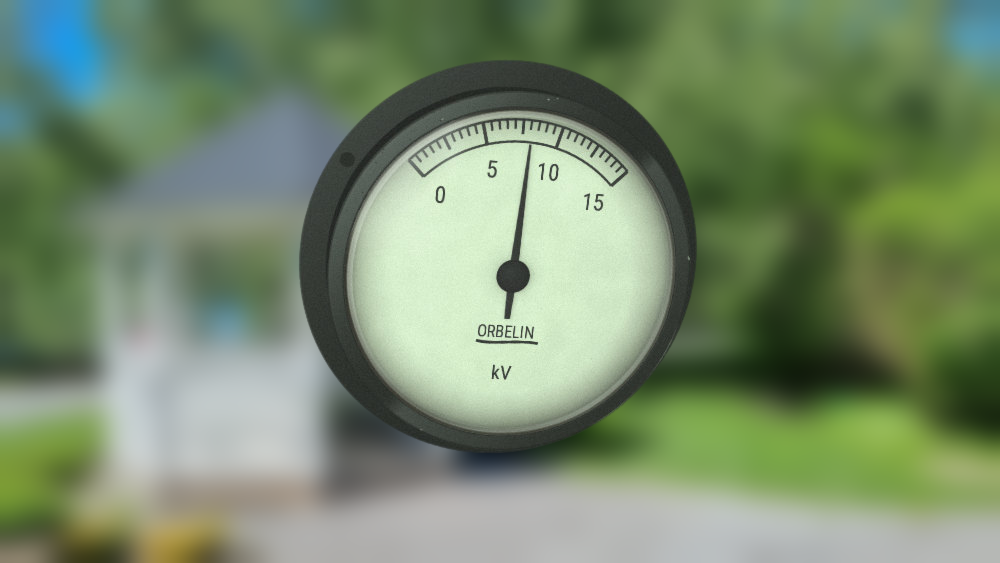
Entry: 8 kV
